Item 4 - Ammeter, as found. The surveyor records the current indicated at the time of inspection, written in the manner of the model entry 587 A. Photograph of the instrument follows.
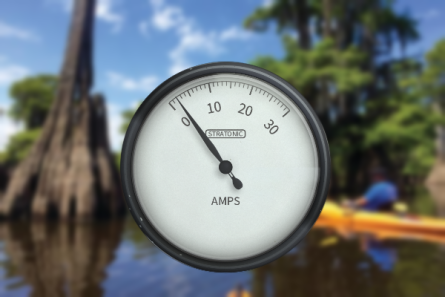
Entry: 2 A
